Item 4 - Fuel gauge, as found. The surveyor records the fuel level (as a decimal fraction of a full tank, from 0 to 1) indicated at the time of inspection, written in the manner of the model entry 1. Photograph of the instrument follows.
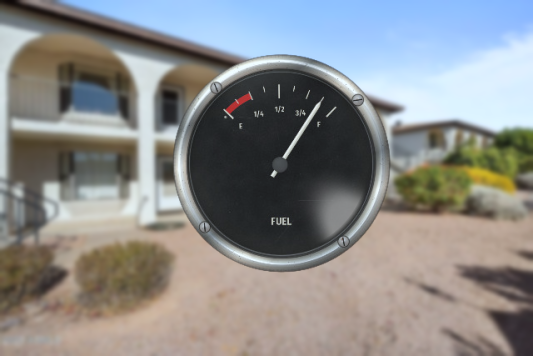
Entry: 0.875
